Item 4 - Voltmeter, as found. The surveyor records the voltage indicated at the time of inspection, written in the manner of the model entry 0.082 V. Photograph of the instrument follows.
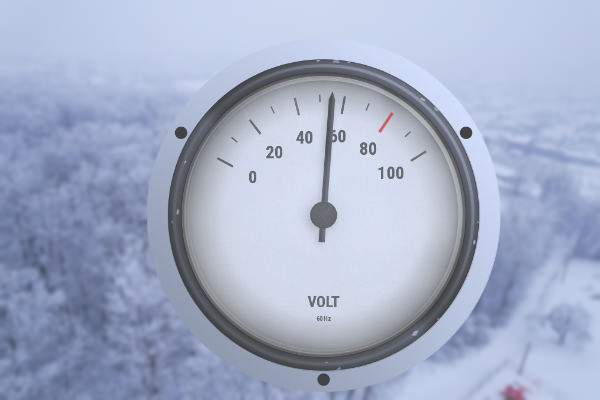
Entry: 55 V
